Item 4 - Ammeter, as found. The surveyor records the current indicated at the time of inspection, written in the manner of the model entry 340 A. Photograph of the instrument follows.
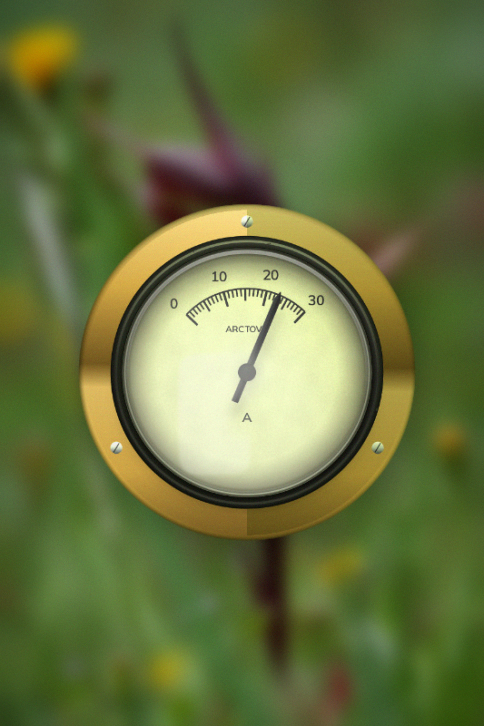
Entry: 23 A
